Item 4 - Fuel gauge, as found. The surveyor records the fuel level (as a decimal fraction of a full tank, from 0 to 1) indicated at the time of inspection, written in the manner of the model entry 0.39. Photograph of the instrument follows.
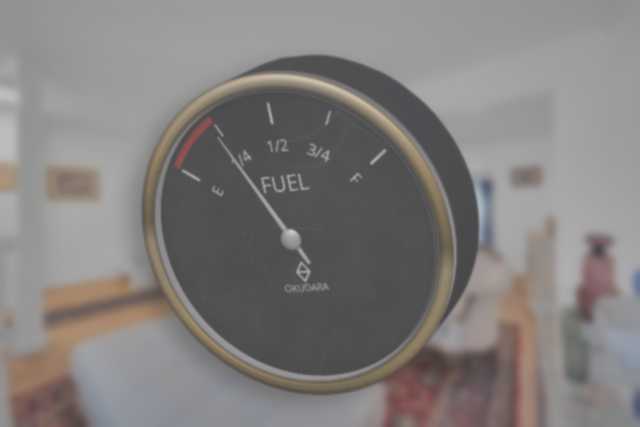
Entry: 0.25
